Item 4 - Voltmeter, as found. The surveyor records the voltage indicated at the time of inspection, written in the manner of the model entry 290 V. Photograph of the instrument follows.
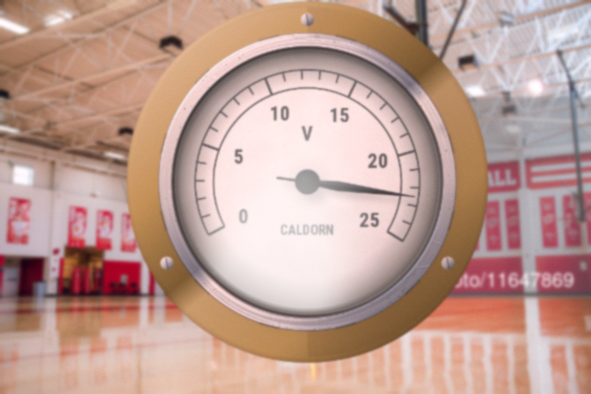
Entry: 22.5 V
